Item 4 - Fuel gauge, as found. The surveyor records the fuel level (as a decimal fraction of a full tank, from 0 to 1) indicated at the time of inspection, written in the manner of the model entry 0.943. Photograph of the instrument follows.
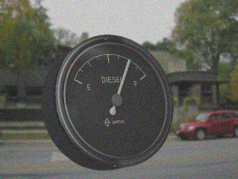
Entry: 0.75
